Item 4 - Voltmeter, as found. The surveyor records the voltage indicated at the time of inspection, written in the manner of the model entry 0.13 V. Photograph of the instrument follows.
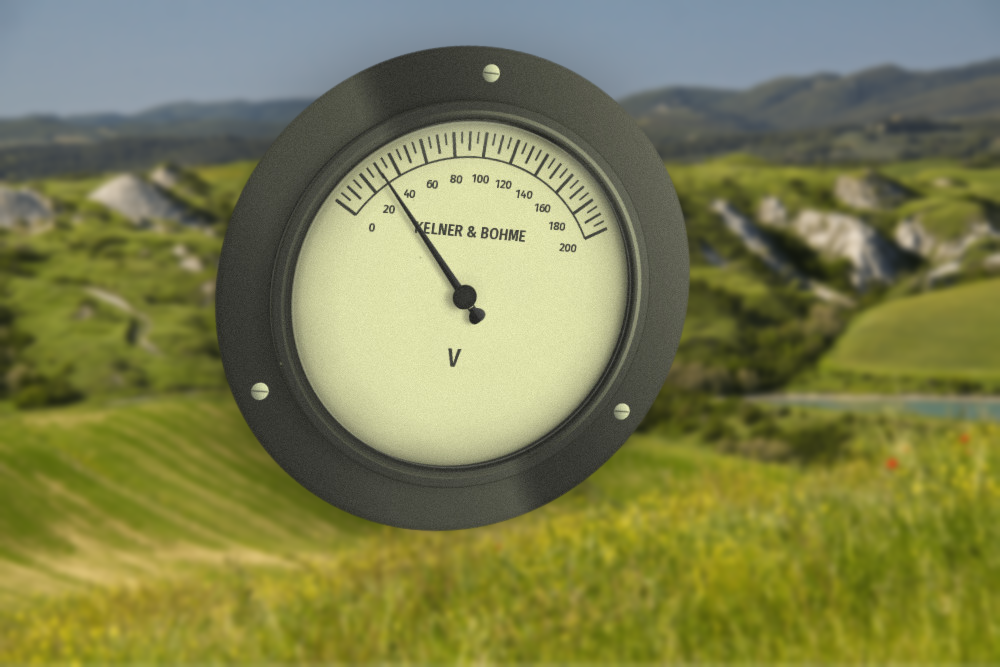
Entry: 30 V
